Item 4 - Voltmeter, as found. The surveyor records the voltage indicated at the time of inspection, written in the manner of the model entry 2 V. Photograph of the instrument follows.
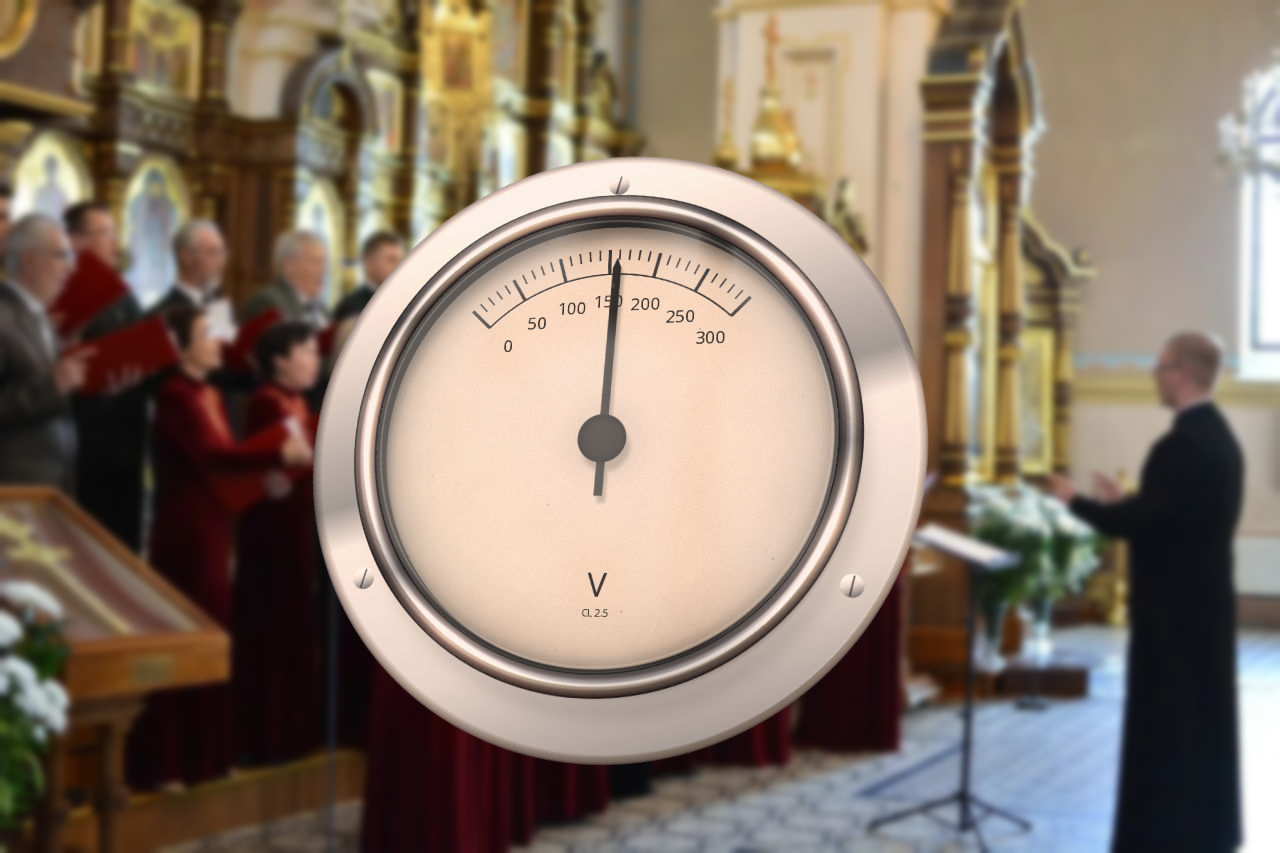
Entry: 160 V
